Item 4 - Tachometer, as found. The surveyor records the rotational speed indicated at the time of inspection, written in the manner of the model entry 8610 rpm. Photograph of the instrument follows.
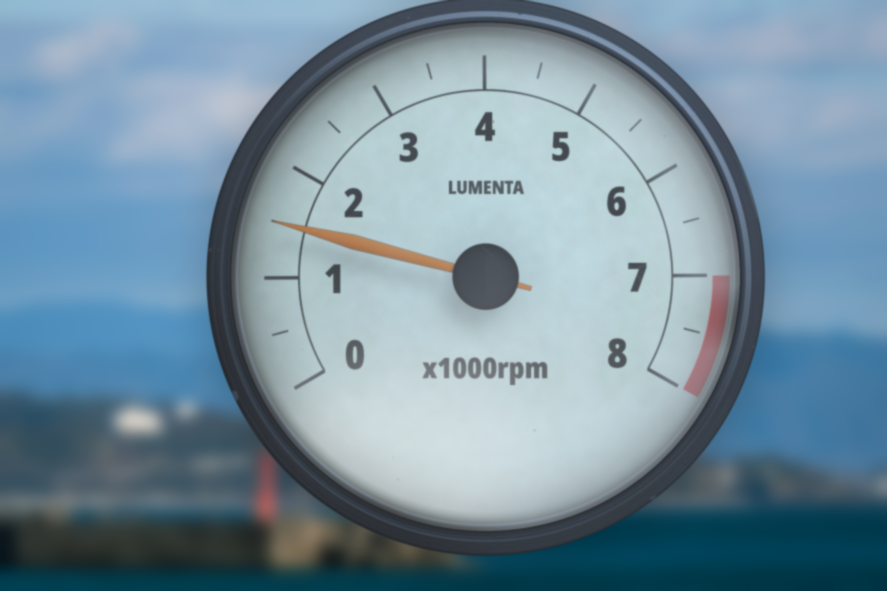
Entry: 1500 rpm
